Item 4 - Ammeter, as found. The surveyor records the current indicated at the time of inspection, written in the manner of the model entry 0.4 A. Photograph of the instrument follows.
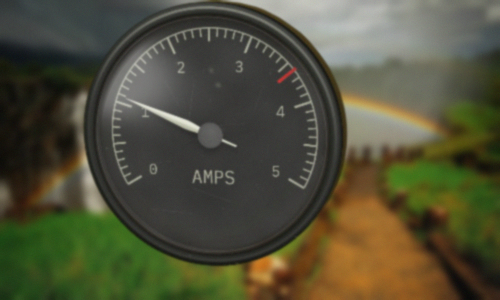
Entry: 1.1 A
